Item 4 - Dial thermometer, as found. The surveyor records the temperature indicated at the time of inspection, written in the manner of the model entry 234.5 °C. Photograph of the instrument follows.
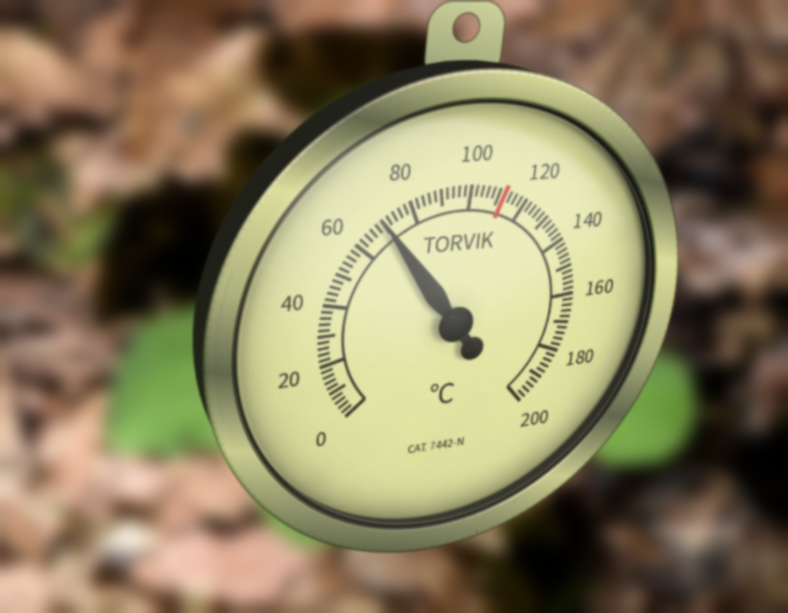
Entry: 70 °C
